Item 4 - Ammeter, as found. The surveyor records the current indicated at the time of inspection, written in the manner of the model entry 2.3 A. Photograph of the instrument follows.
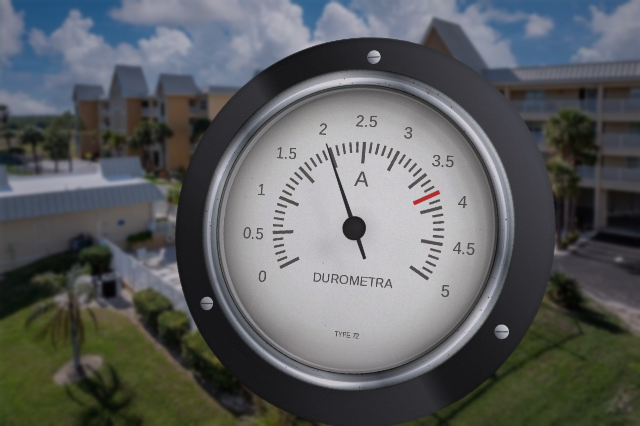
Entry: 2 A
